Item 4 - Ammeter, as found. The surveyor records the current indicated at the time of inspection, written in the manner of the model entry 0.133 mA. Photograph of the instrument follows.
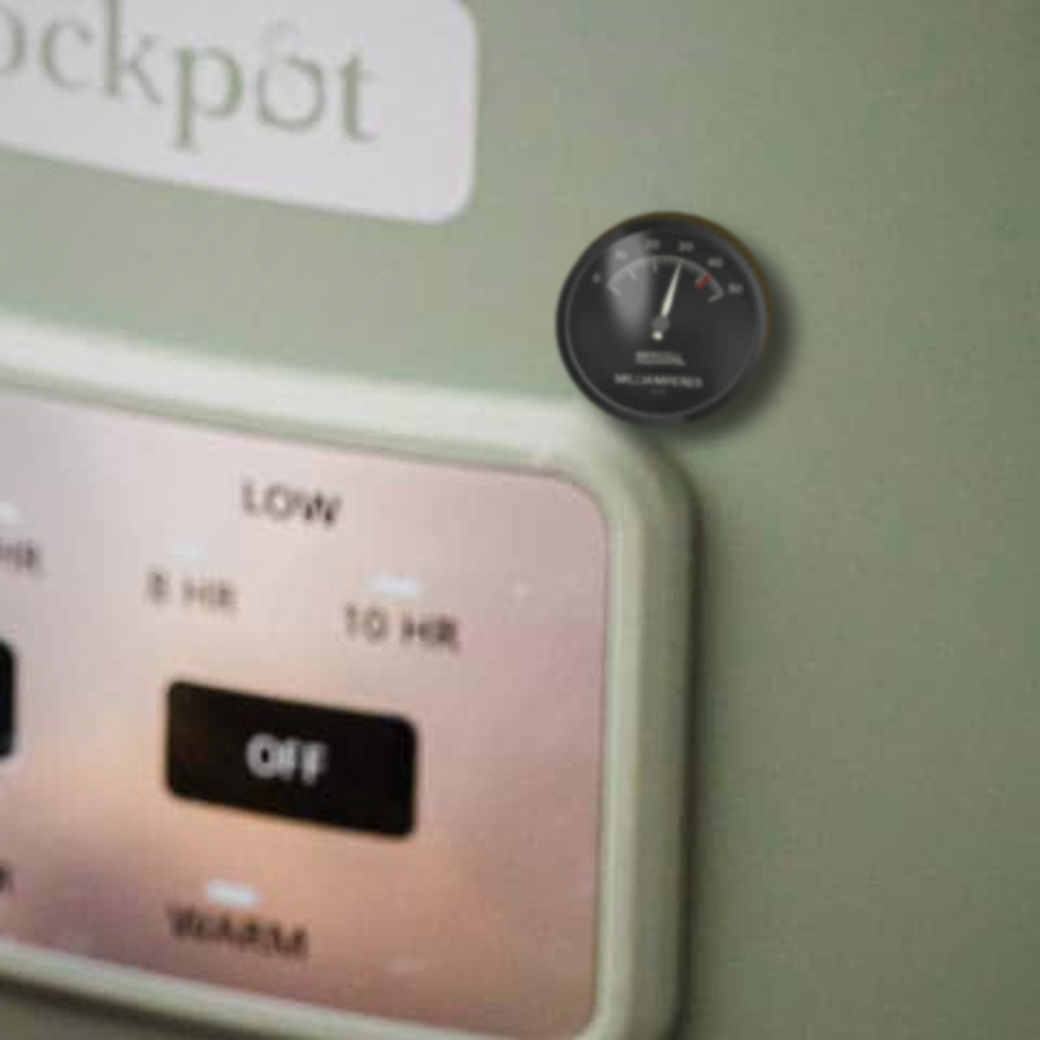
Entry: 30 mA
